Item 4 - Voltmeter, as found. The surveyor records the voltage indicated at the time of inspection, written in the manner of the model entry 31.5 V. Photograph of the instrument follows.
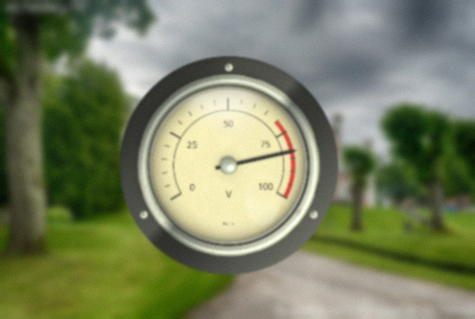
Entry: 82.5 V
